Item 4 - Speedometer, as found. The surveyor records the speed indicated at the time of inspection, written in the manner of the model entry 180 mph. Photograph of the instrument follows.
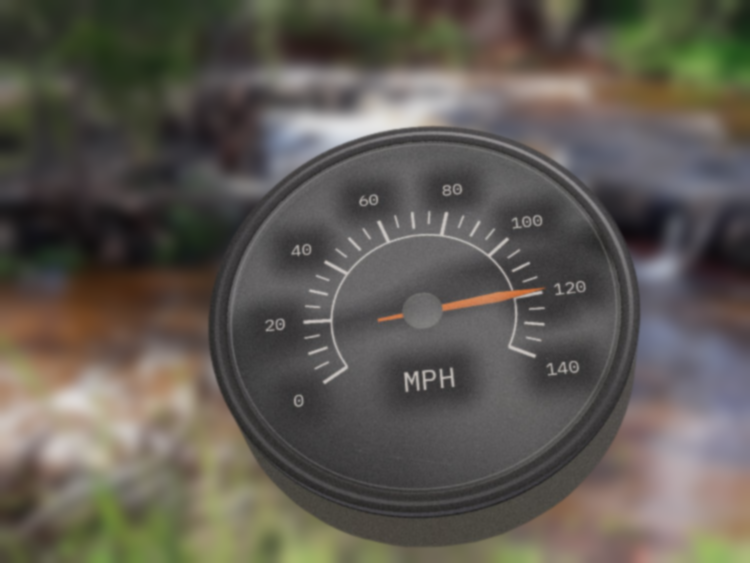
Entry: 120 mph
